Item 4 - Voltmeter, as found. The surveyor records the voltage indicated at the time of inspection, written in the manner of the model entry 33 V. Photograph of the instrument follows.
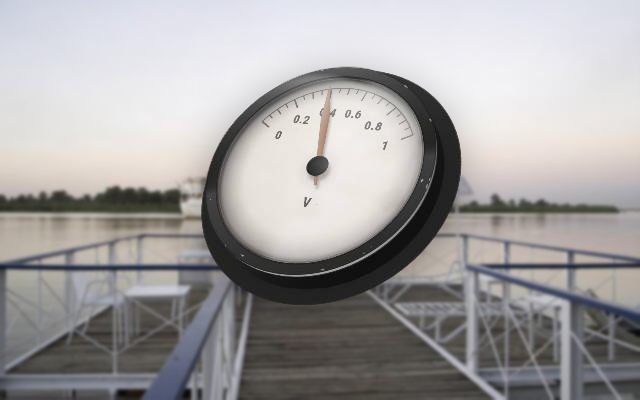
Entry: 0.4 V
